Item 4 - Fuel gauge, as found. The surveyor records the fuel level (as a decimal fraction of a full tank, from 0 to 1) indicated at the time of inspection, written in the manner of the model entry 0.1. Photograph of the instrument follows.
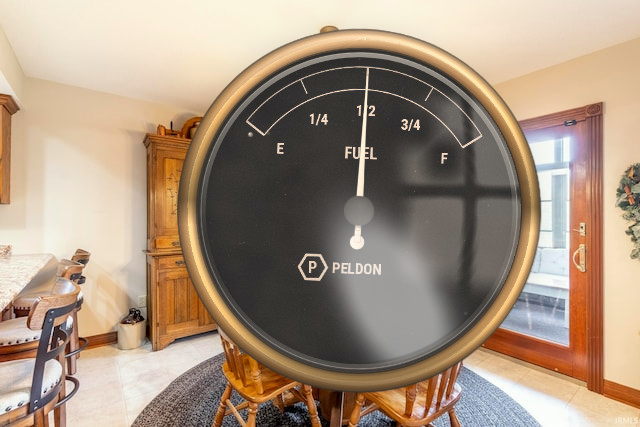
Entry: 0.5
